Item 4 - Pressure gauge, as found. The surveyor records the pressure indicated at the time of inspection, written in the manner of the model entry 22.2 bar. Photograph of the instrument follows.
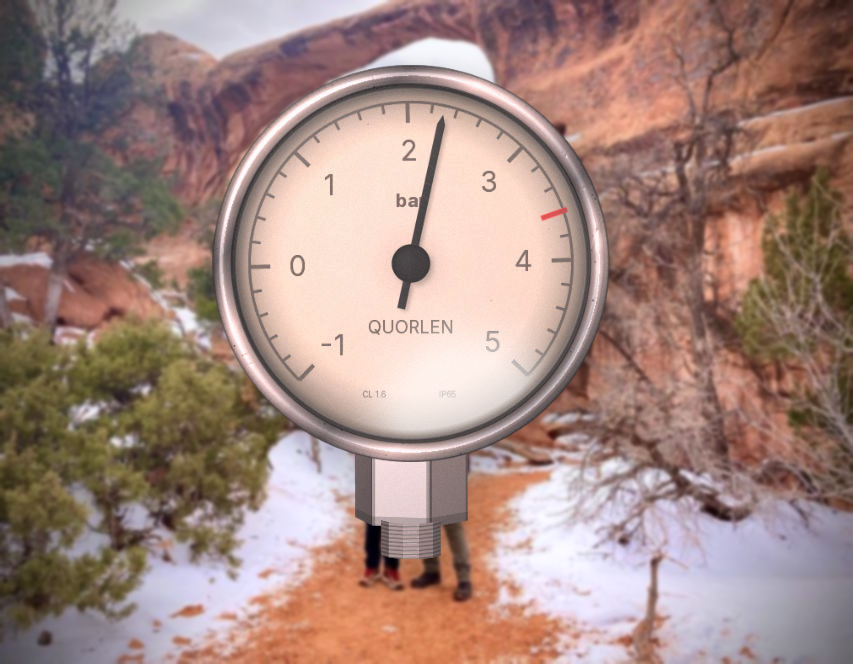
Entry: 2.3 bar
